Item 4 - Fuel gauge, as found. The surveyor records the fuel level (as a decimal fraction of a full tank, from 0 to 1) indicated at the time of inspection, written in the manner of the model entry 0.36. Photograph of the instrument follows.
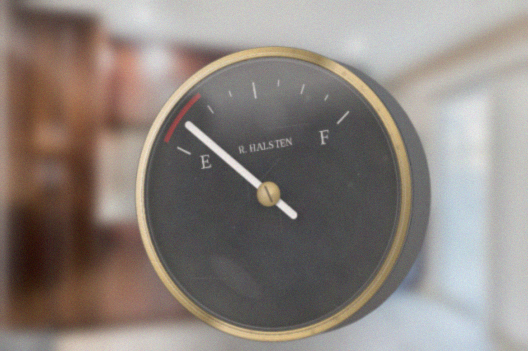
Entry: 0.125
